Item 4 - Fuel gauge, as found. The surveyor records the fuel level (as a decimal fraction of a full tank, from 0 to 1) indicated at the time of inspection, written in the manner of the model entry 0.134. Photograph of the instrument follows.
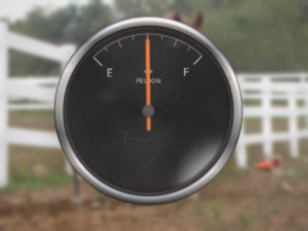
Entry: 0.5
